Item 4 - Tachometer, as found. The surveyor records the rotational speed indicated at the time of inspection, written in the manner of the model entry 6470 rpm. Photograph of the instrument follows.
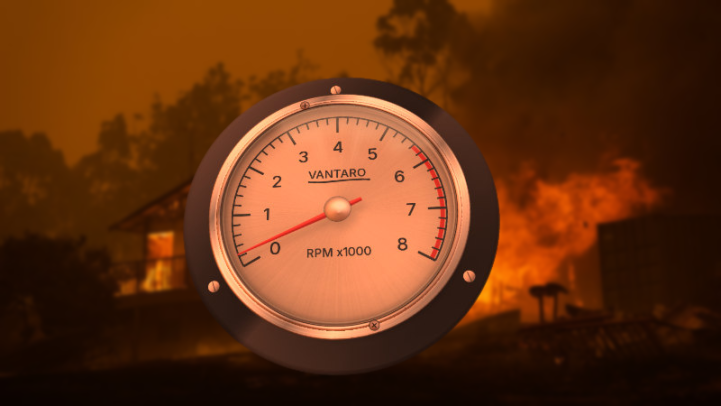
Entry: 200 rpm
